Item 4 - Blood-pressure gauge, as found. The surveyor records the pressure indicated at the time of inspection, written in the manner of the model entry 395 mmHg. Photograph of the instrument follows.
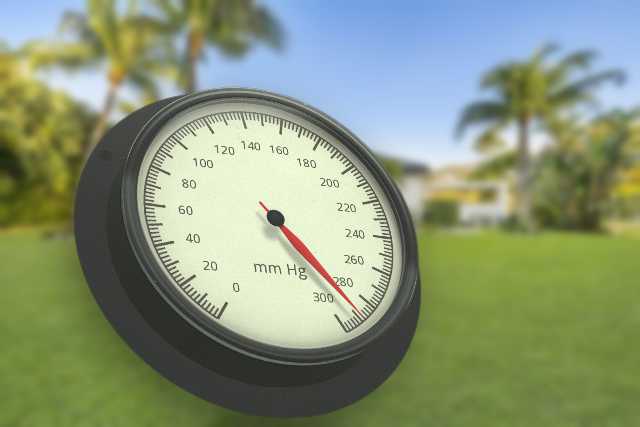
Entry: 290 mmHg
